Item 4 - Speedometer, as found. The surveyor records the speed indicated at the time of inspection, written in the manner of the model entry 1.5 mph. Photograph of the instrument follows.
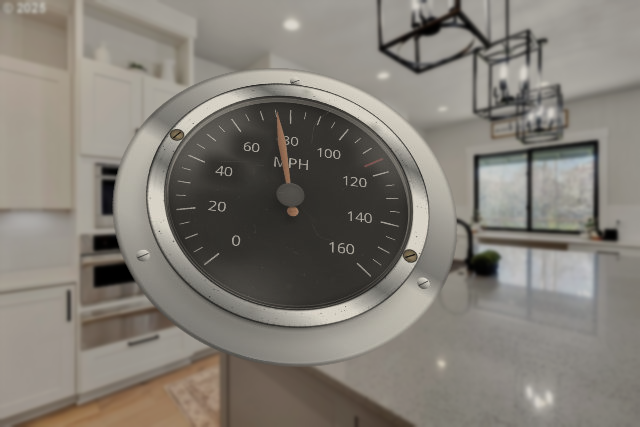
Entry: 75 mph
